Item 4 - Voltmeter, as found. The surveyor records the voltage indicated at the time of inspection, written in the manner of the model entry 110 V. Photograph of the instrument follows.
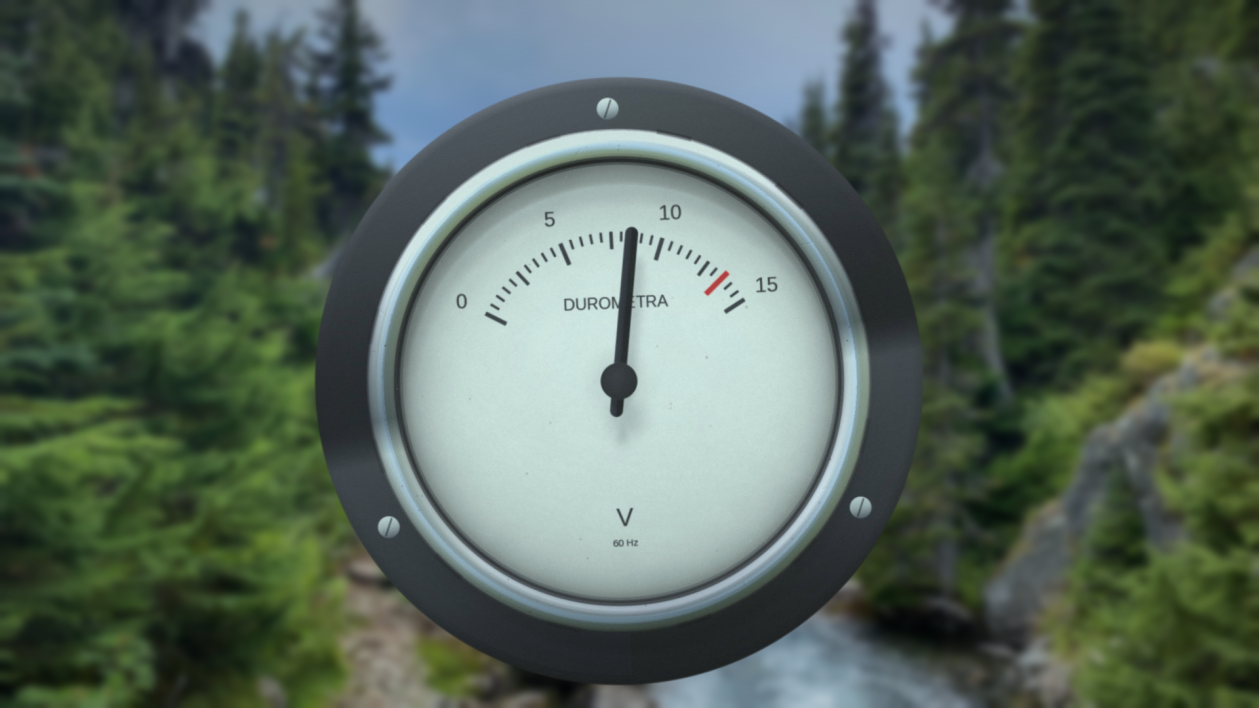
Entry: 8.5 V
